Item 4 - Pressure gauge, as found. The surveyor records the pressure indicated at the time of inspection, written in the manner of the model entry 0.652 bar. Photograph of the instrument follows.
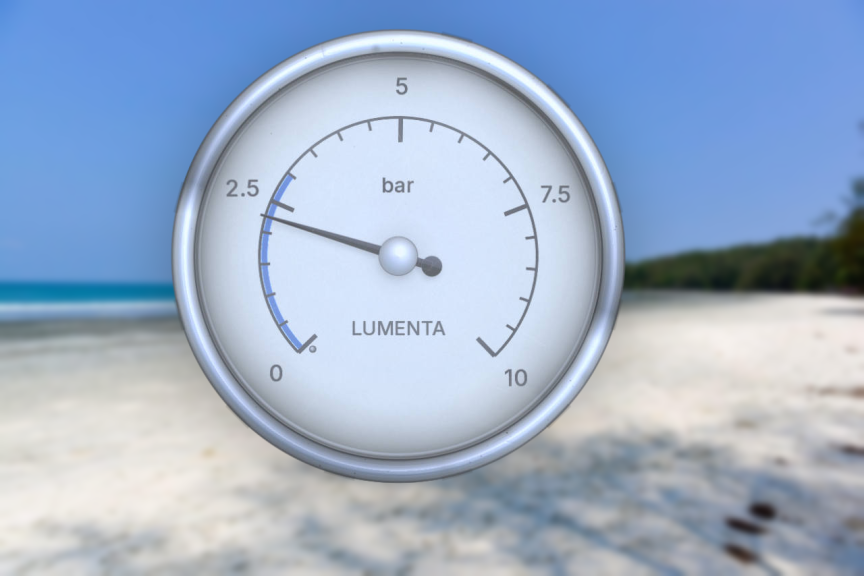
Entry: 2.25 bar
